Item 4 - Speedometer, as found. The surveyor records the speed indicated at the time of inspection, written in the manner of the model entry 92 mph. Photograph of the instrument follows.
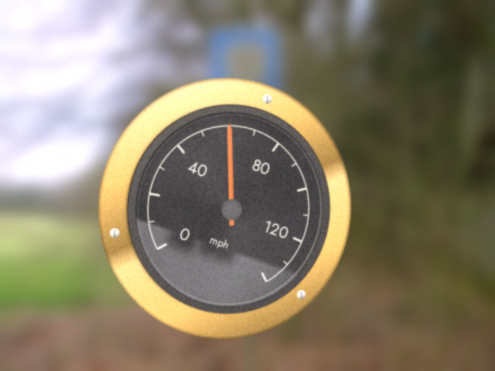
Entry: 60 mph
